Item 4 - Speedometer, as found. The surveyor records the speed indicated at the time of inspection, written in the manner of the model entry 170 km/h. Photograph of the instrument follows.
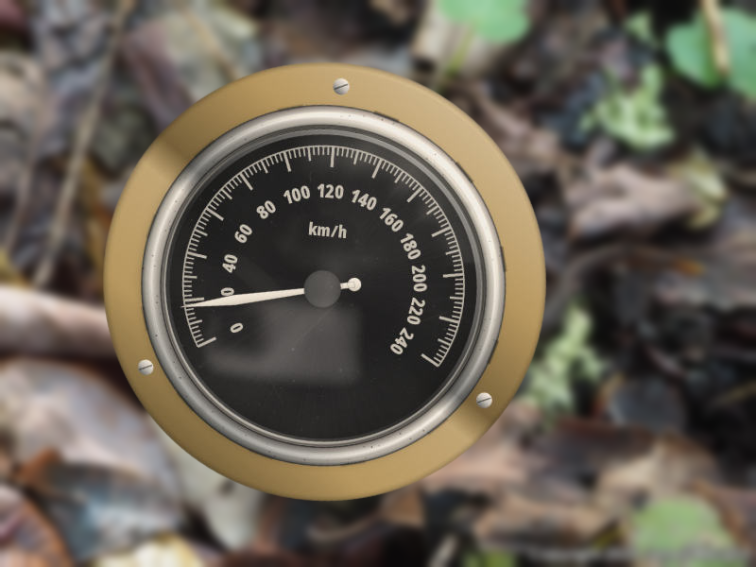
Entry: 18 km/h
